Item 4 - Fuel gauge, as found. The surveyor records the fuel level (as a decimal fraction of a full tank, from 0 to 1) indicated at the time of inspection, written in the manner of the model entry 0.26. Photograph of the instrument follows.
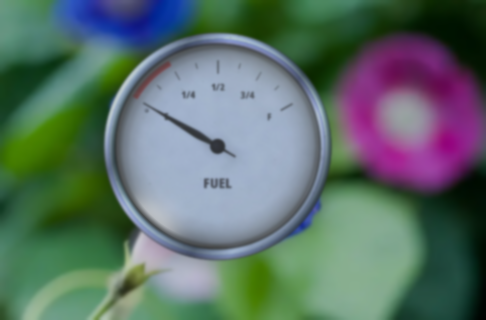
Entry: 0
